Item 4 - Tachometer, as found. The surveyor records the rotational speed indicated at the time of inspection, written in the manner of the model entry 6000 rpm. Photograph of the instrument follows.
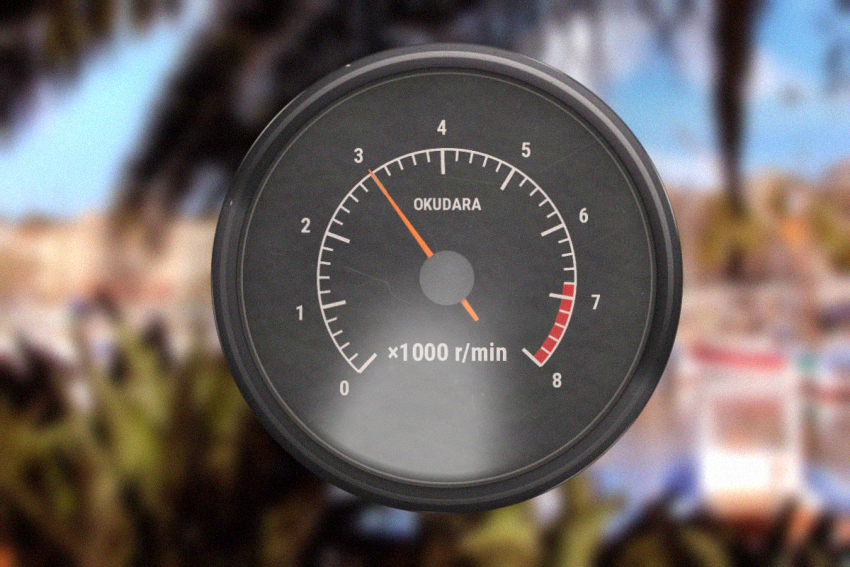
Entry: 3000 rpm
